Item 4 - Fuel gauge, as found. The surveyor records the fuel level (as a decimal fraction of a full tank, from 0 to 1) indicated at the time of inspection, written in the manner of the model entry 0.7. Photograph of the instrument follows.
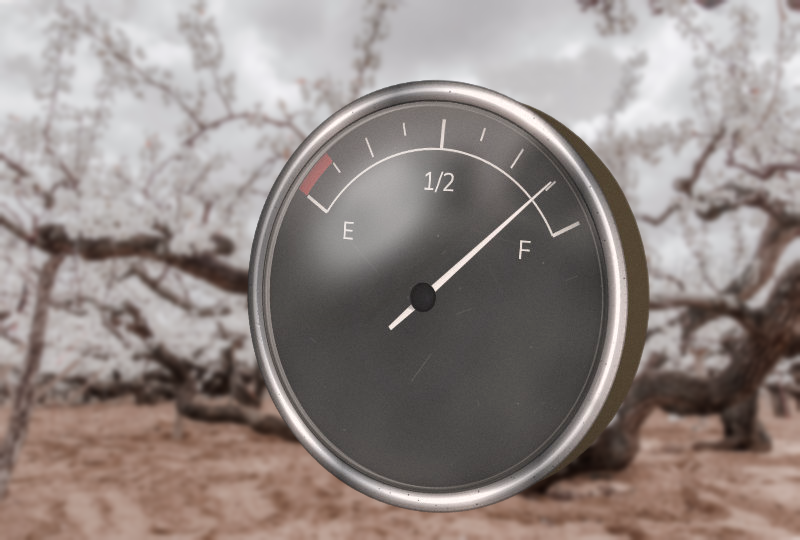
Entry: 0.875
